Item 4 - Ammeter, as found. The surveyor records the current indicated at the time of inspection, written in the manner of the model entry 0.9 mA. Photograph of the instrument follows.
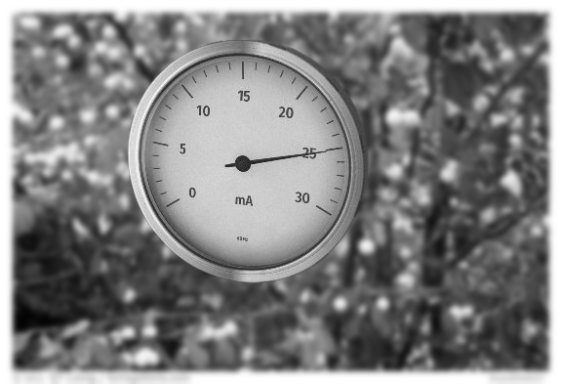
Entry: 25 mA
